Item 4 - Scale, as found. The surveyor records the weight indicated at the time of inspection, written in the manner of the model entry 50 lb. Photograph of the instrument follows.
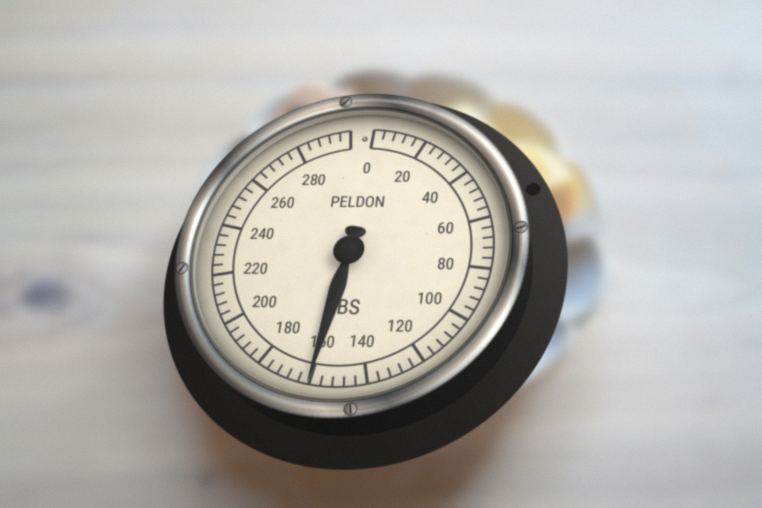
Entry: 160 lb
